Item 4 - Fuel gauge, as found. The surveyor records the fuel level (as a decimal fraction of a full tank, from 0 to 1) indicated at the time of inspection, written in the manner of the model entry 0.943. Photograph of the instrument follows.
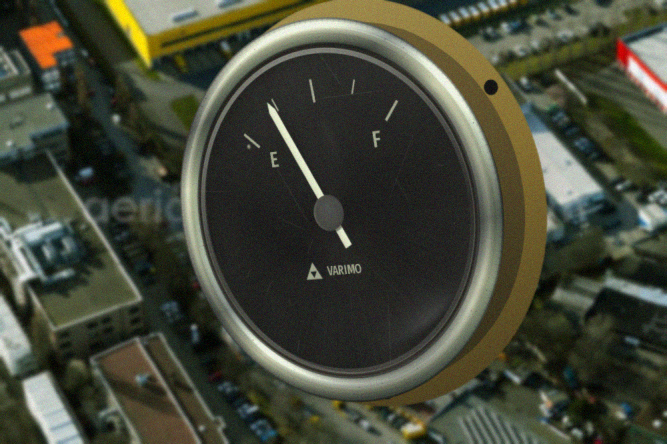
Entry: 0.25
